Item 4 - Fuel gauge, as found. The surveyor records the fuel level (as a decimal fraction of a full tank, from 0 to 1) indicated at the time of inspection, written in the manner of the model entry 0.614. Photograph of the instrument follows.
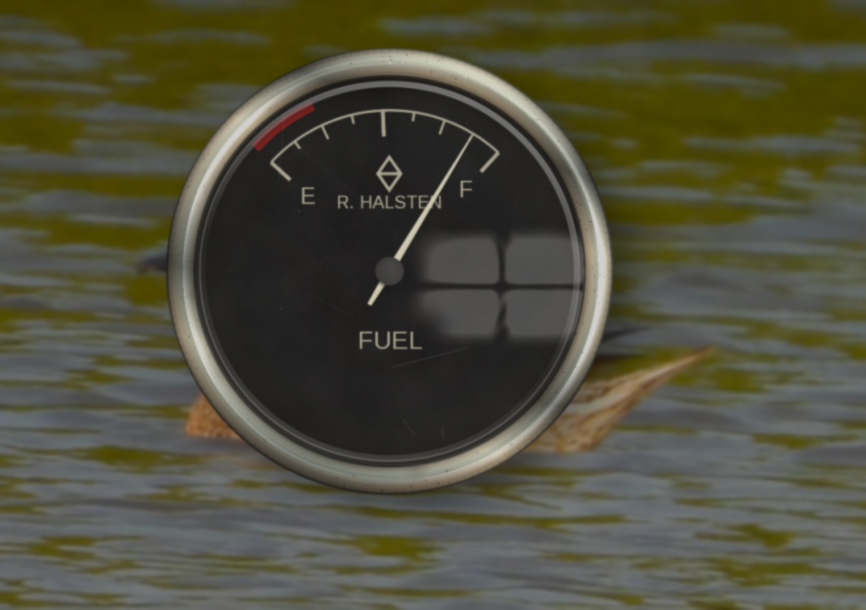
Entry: 0.875
